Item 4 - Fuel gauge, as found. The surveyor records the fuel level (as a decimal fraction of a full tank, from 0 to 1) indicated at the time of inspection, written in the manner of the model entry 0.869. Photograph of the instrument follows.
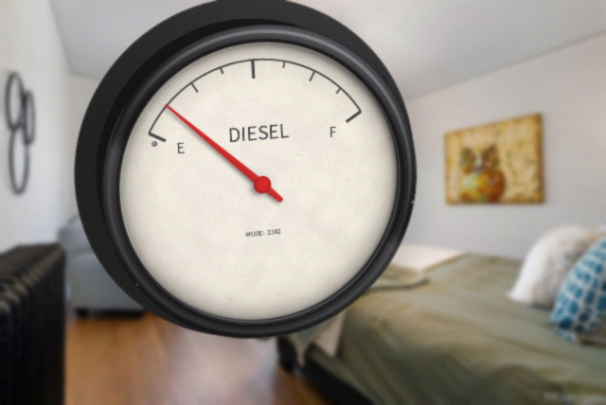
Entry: 0.125
